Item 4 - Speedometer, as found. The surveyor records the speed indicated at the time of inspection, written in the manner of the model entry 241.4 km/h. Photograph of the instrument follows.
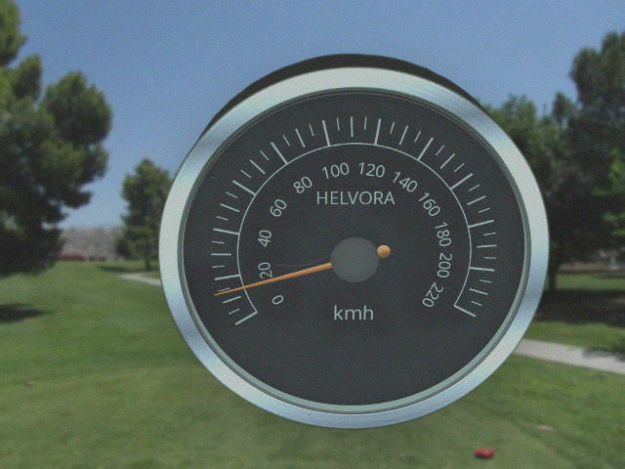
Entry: 15 km/h
